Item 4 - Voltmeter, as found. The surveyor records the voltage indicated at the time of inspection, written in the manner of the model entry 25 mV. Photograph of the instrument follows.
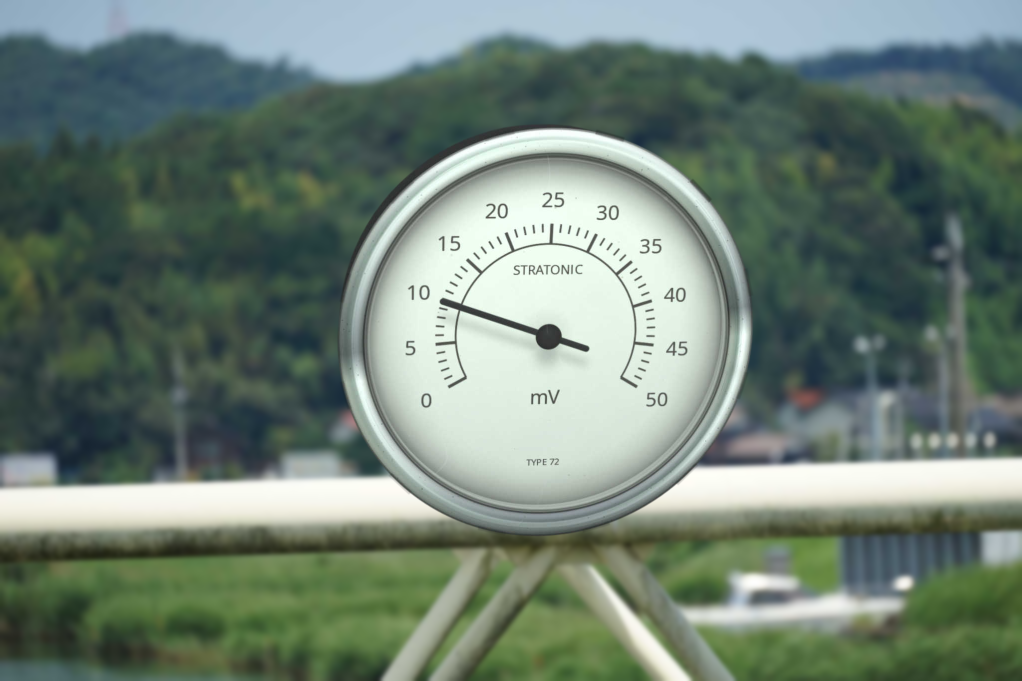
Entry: 10 mV
